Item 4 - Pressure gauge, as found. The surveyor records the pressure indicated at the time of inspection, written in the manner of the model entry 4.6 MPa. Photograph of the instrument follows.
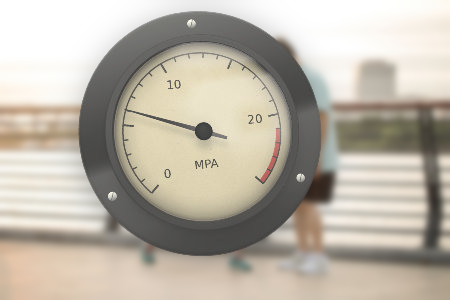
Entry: 6 MPa
